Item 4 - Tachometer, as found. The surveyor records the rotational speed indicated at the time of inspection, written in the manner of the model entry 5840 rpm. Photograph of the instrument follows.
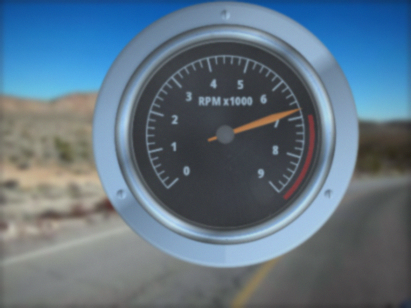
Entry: 6800 rpm
